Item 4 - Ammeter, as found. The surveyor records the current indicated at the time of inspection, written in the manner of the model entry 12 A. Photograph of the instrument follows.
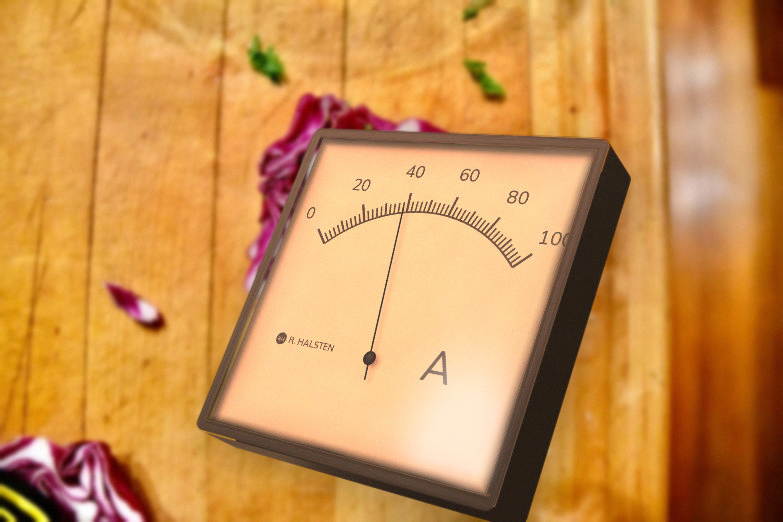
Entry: 40 A
